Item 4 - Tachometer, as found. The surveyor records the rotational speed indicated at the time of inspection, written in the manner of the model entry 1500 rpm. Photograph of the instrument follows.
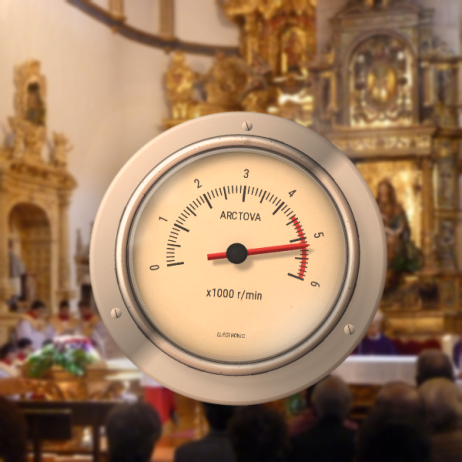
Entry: 5200 rpm
